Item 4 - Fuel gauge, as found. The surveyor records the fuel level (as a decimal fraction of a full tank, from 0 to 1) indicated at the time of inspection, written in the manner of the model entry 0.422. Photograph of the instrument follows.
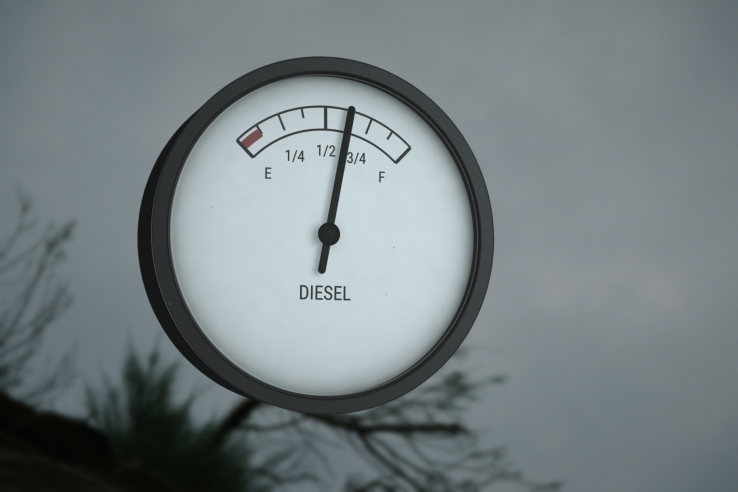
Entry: 0.625
